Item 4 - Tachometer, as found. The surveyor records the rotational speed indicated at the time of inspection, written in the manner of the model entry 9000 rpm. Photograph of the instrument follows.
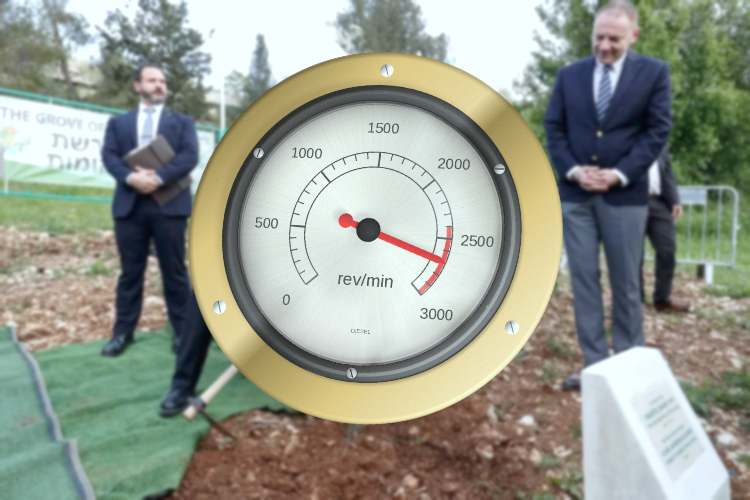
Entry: 2700 rpm
